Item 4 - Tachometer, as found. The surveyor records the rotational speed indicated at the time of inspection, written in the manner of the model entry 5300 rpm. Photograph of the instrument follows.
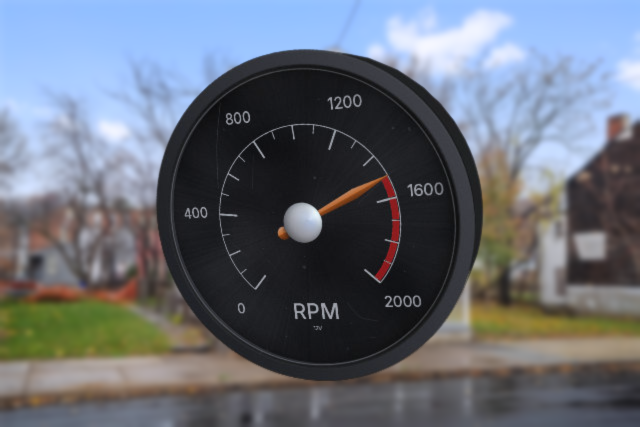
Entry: 1500 rpm
